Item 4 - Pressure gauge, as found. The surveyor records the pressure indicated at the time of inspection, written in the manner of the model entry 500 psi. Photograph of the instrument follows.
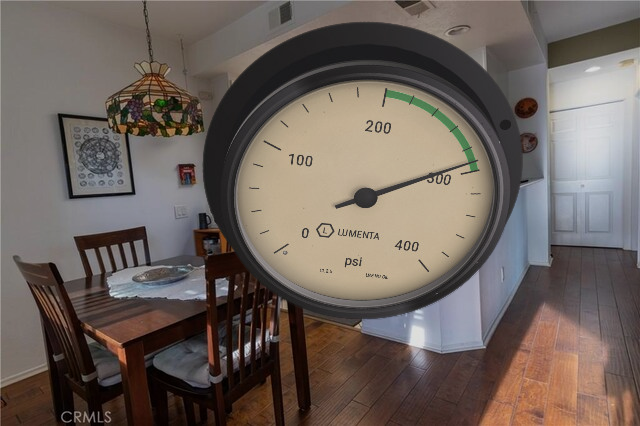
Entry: 290 psi
